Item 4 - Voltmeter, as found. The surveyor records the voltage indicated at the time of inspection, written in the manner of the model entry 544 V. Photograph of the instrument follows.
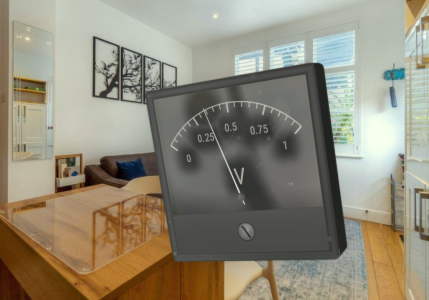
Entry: 0.35 V
